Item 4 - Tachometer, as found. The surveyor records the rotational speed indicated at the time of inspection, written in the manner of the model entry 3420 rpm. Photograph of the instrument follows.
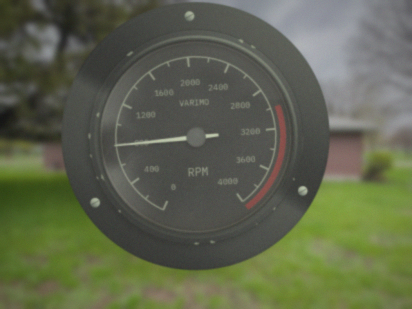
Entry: 800 rpm
